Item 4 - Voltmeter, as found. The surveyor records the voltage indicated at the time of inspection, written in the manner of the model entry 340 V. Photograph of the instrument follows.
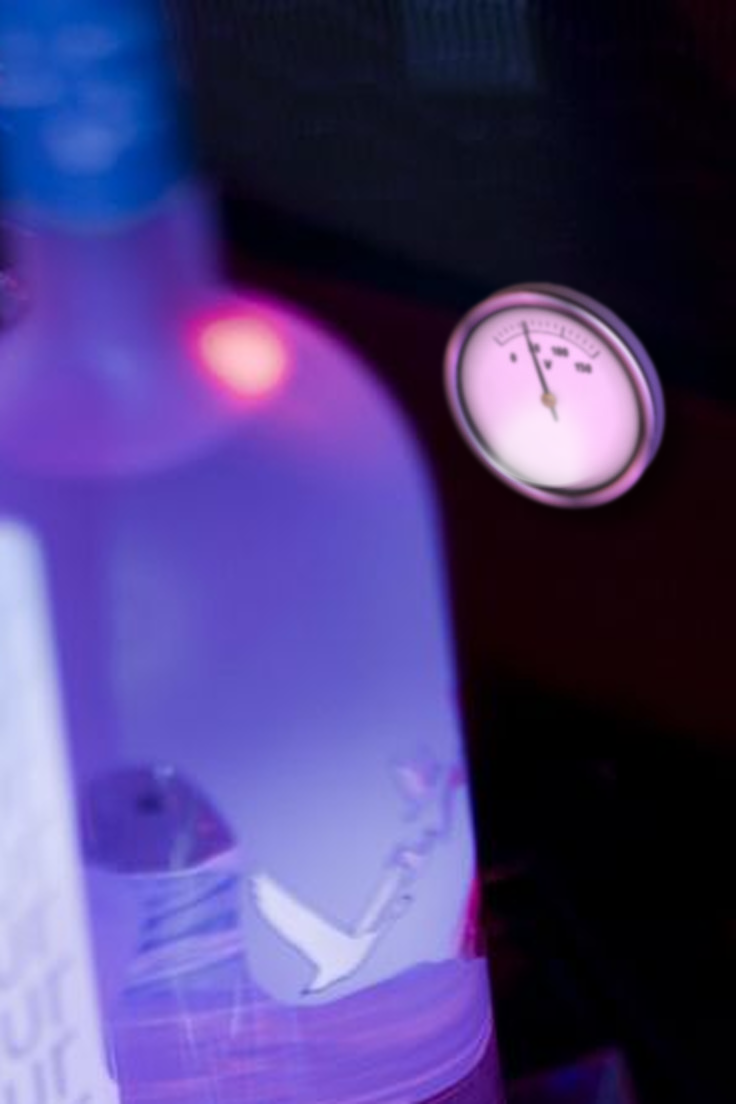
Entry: 50 V
